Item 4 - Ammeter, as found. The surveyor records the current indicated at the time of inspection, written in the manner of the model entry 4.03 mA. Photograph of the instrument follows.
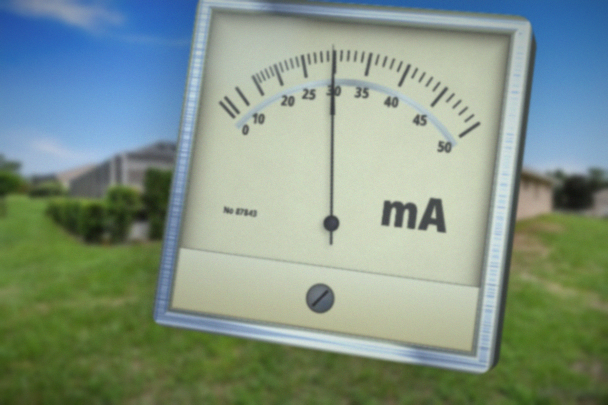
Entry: 30 mA
